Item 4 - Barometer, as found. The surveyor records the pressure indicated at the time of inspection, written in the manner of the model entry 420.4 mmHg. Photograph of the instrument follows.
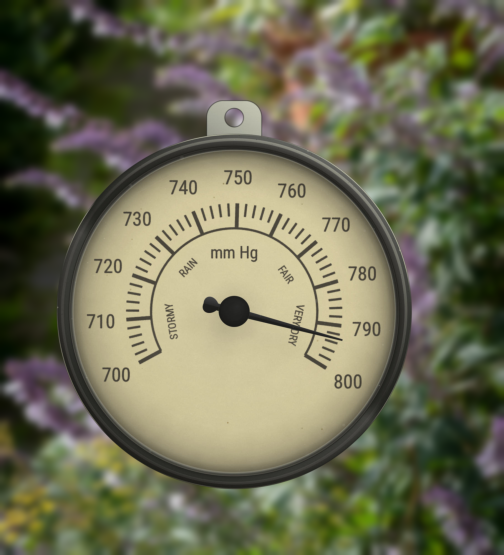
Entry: 793 mmHg
